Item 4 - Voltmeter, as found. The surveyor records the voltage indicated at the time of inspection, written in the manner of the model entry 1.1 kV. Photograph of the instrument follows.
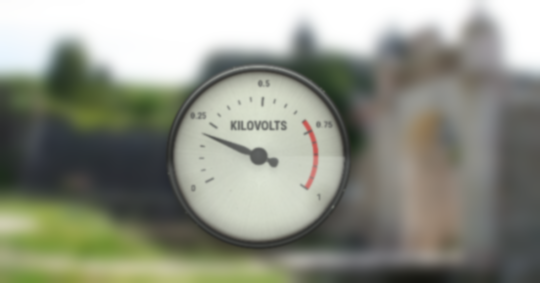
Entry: 0.2 kV
